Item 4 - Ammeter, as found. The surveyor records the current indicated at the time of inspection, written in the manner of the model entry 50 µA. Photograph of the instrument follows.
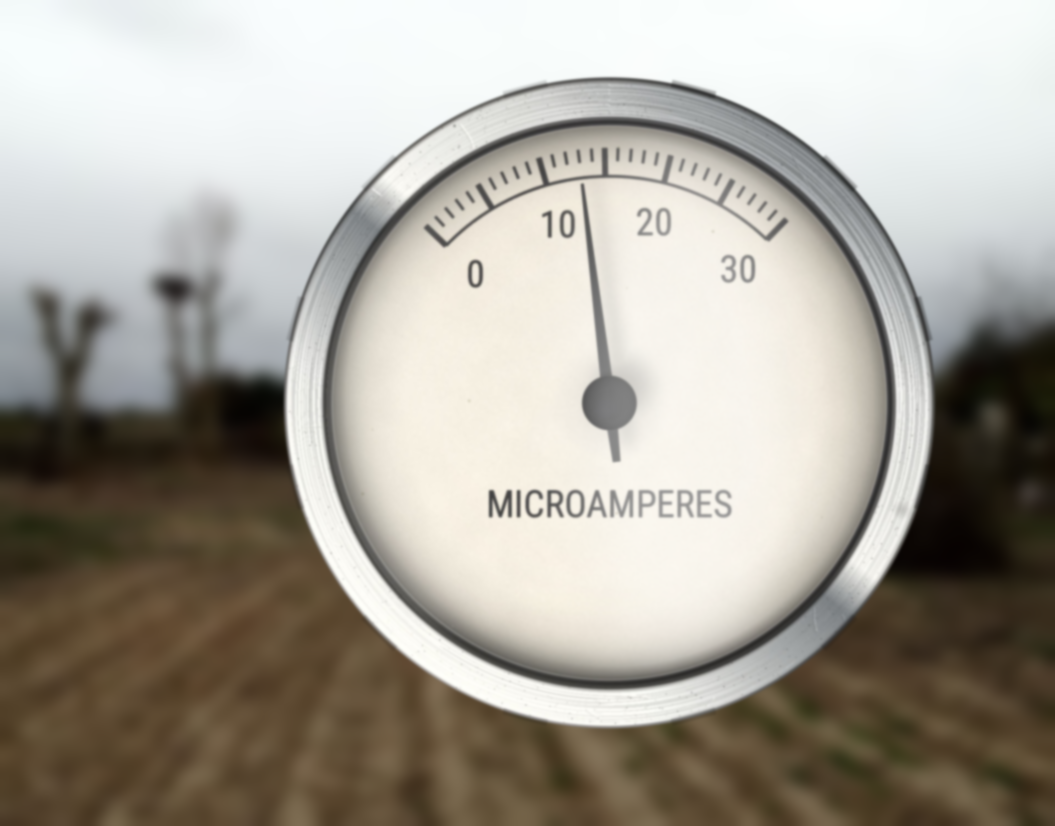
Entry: 13 µA
